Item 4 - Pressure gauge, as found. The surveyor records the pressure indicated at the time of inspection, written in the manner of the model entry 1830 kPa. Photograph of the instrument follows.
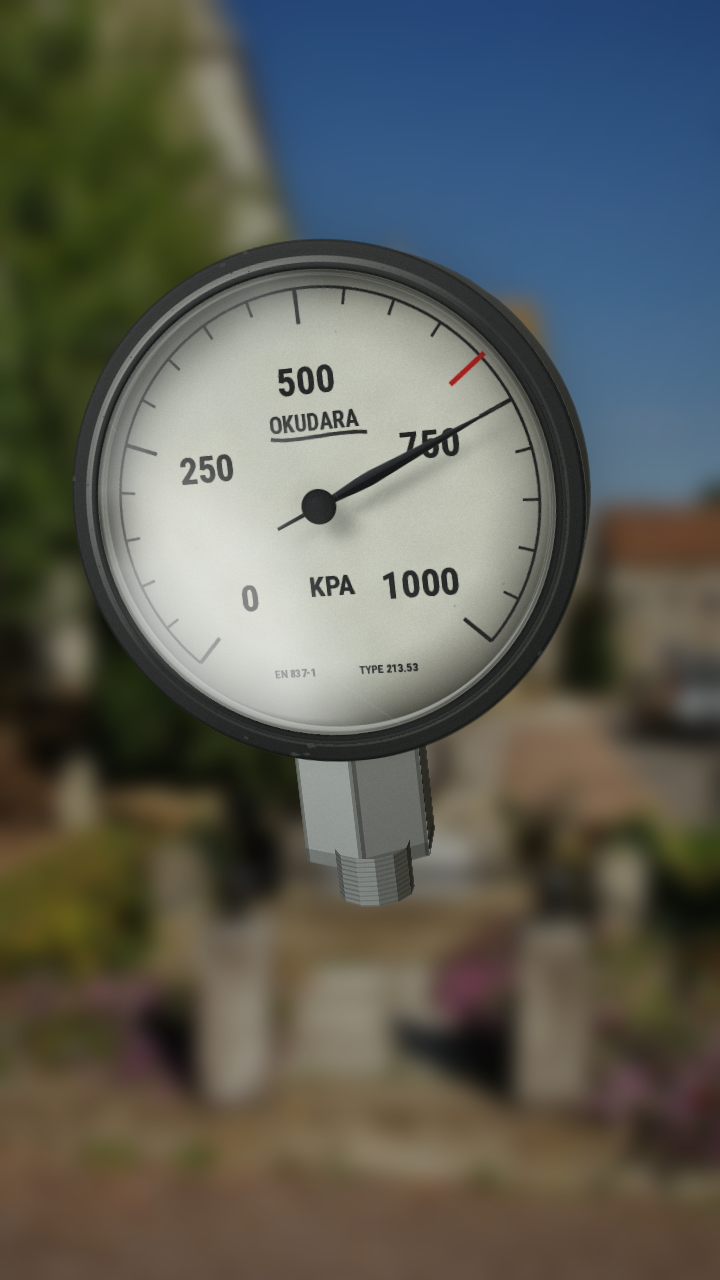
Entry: 750 kPa
